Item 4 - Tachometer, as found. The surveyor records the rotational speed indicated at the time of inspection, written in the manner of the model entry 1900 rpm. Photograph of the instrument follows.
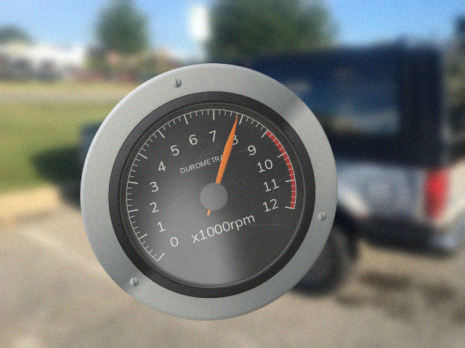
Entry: 7800 rpm
